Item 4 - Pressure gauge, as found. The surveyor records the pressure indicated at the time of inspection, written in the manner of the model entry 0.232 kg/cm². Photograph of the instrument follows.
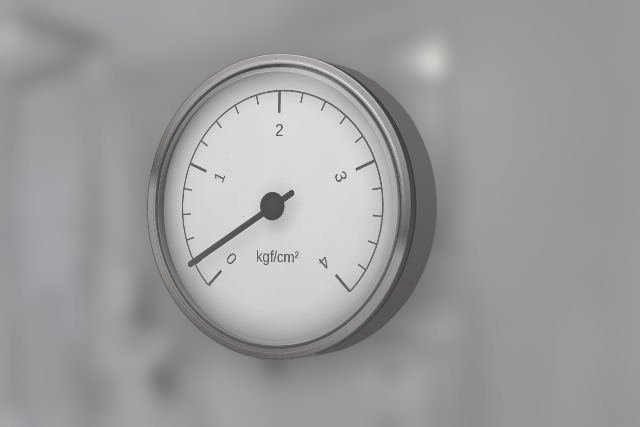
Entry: 0.2 kg/cm²
